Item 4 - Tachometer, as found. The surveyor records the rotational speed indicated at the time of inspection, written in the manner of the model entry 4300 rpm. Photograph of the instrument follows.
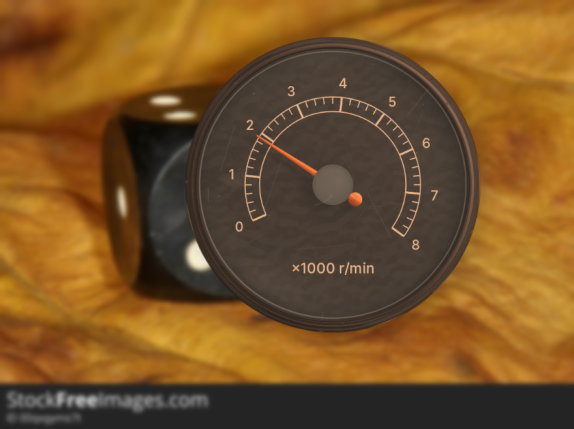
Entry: 1900 rpm
